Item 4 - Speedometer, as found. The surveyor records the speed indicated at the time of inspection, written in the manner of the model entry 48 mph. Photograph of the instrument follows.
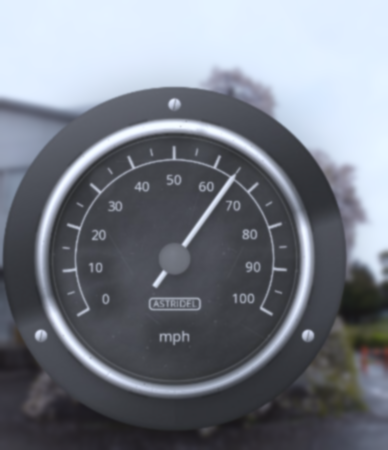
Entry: 65 mph
